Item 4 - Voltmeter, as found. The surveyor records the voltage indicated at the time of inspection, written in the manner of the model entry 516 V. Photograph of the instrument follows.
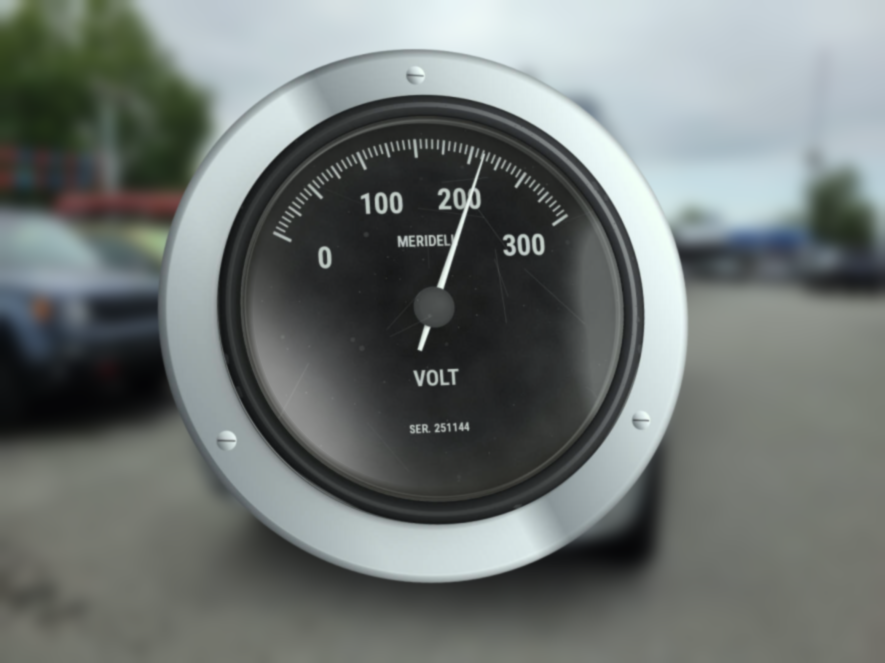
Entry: 210 V
